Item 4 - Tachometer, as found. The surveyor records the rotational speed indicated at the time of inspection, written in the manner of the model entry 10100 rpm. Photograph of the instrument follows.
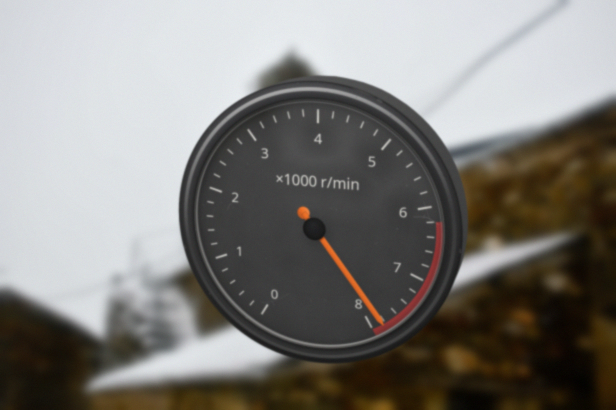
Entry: 7800 rpm
